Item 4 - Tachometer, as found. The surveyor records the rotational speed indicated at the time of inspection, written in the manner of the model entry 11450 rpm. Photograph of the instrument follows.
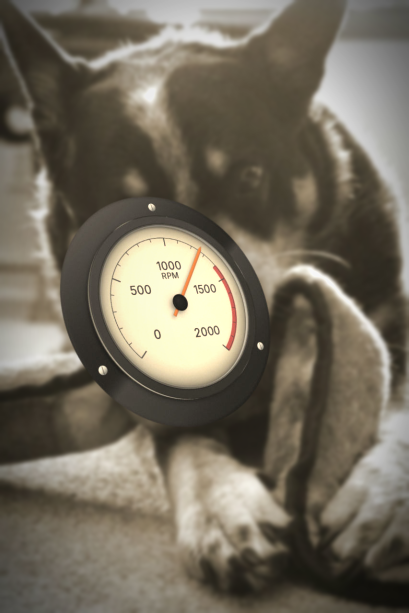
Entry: 1250 rpm
